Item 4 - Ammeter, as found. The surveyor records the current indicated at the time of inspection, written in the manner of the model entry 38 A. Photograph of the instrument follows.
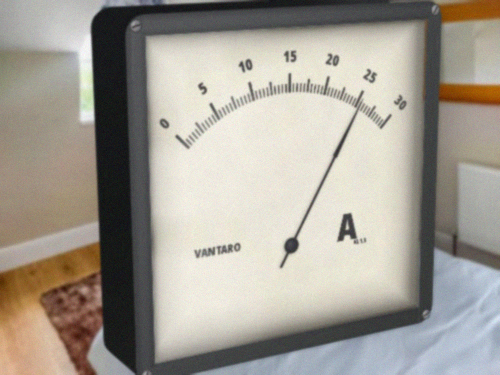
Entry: 25 A
